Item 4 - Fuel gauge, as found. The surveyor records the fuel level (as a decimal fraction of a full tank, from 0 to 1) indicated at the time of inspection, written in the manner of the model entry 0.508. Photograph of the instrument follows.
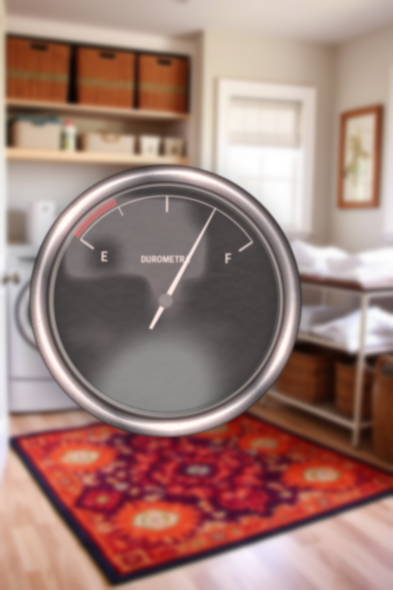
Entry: 0.75
